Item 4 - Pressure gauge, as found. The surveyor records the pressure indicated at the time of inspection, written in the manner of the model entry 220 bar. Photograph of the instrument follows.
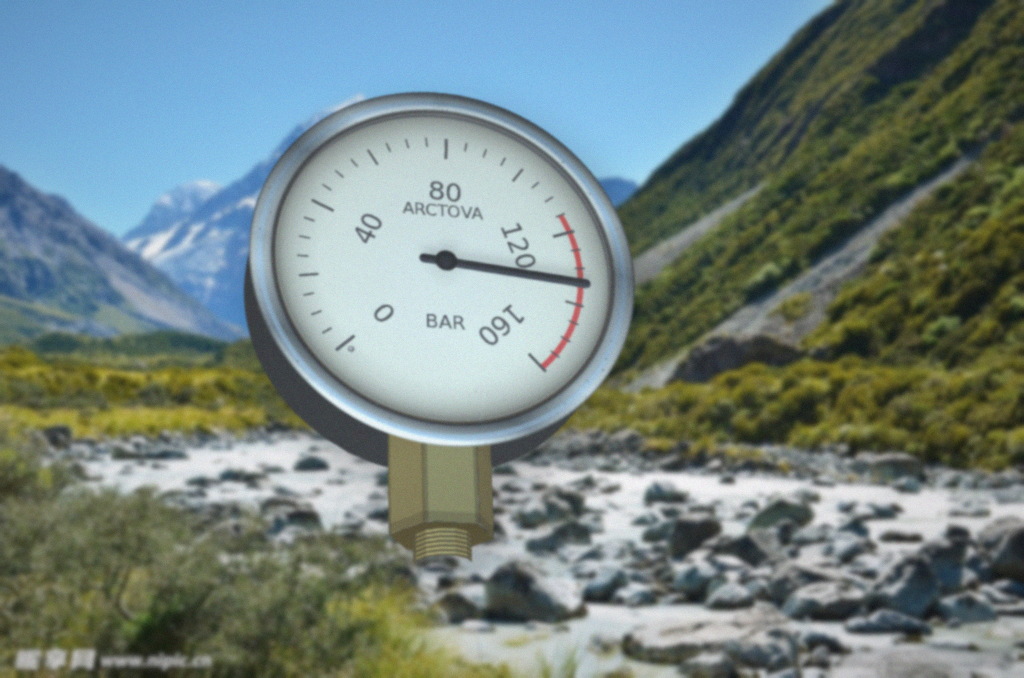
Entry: 135 bar
